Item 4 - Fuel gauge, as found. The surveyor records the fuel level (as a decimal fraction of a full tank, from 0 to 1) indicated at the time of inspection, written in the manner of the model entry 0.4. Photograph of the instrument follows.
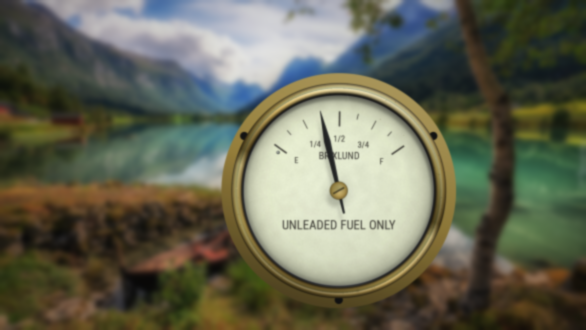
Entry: 0.375
